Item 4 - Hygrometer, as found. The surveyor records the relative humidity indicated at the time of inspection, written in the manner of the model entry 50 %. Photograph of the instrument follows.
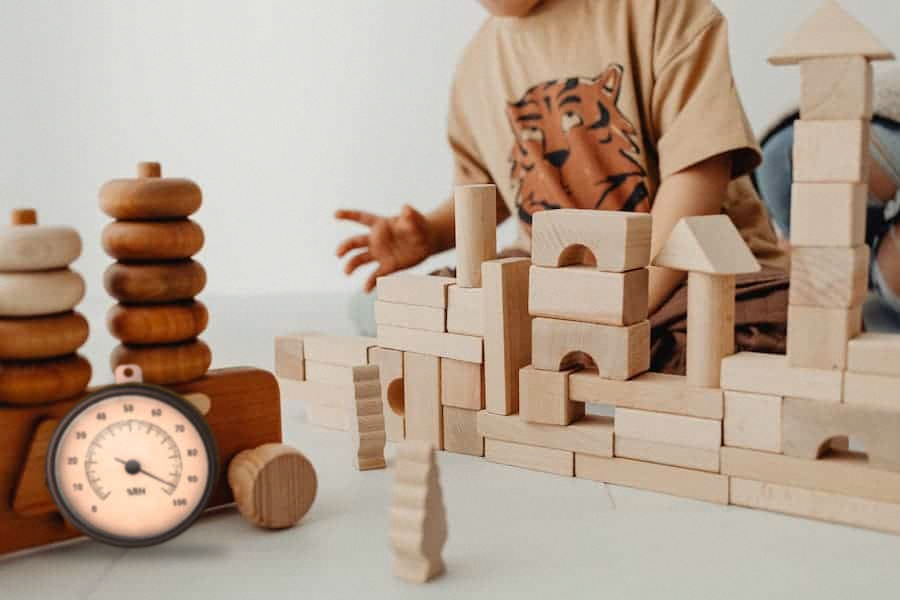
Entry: 95 %
